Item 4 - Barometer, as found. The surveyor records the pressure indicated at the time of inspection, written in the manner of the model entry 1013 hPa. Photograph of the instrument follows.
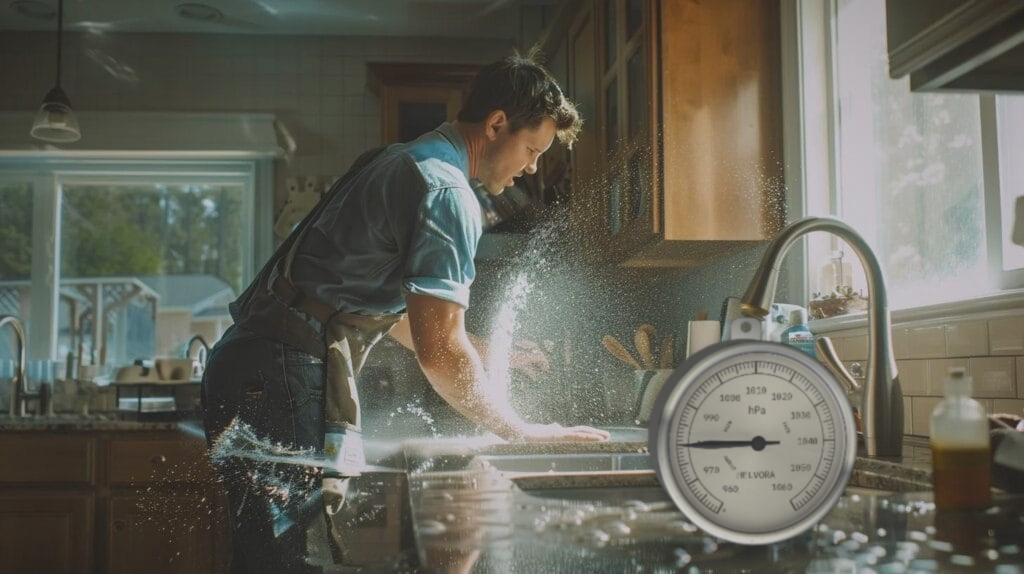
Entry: 980 hPa
